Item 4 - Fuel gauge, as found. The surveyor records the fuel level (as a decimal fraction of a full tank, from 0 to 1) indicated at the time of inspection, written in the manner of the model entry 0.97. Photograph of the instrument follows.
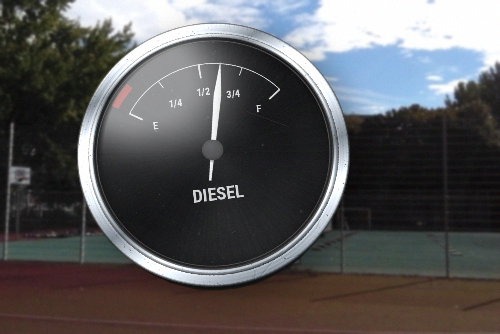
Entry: 0.625
